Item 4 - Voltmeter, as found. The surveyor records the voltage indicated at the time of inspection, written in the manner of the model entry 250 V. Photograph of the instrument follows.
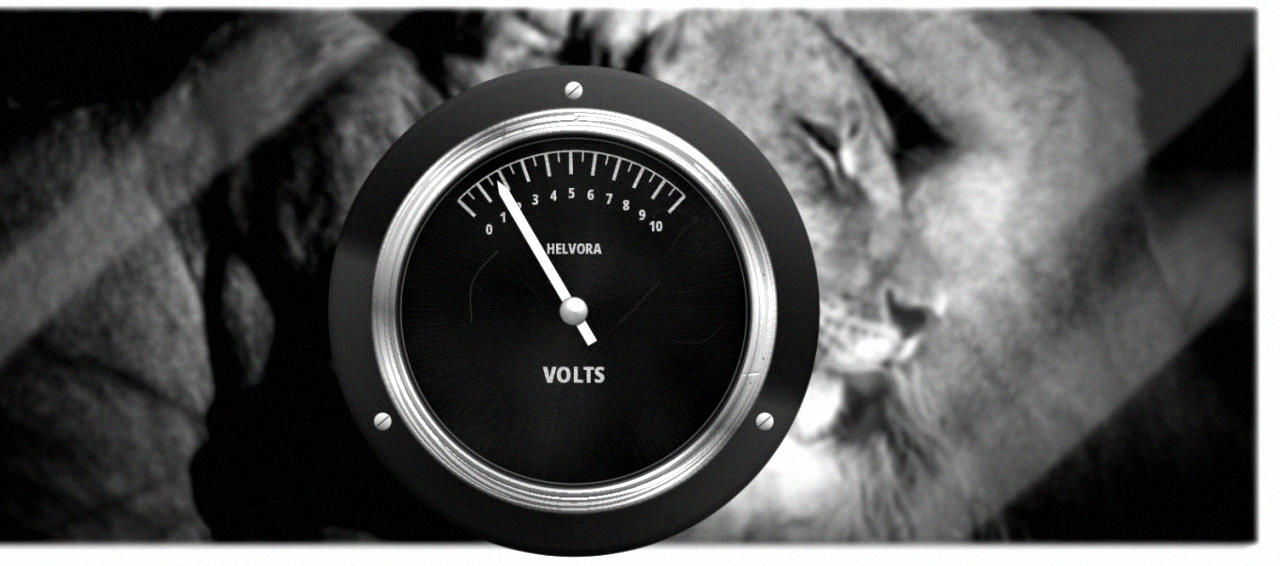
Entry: 1.75 V
